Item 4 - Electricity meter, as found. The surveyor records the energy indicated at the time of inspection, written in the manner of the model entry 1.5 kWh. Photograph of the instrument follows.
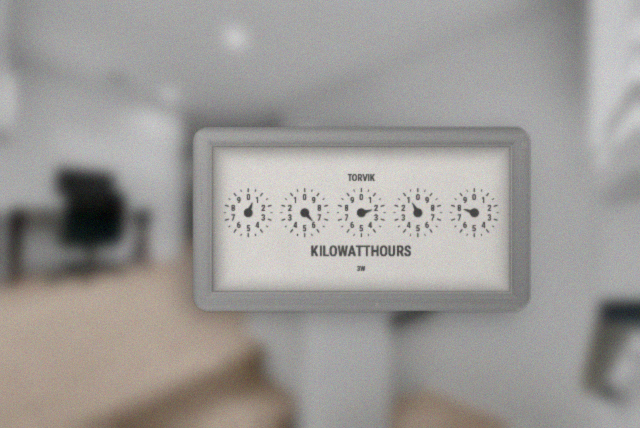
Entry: 6208 kWh
